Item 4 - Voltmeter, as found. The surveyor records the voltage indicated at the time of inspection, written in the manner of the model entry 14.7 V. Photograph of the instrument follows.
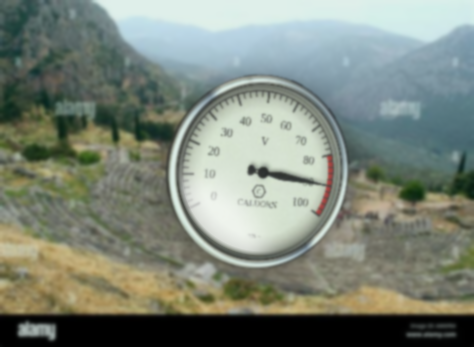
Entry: 90 V
